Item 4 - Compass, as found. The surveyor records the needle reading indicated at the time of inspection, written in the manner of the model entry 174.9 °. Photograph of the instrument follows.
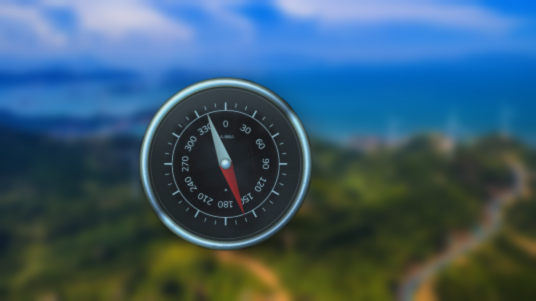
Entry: 160 °
